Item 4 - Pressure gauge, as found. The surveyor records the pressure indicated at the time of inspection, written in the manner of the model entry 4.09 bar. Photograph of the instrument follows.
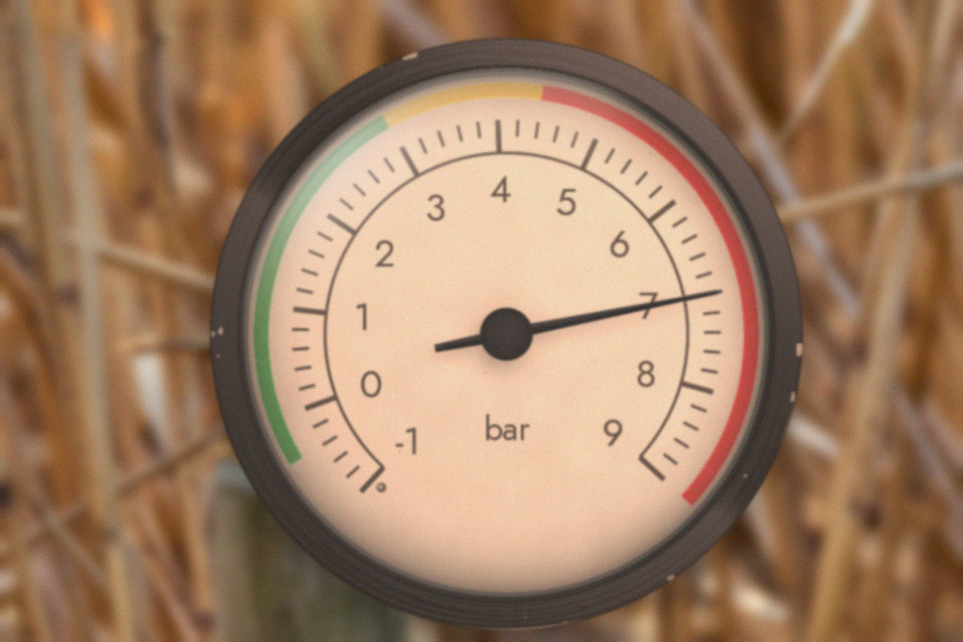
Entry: 7 bar
